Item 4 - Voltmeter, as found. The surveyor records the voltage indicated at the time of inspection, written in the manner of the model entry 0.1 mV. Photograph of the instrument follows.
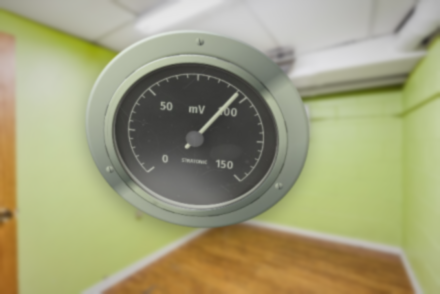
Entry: 95 mV
